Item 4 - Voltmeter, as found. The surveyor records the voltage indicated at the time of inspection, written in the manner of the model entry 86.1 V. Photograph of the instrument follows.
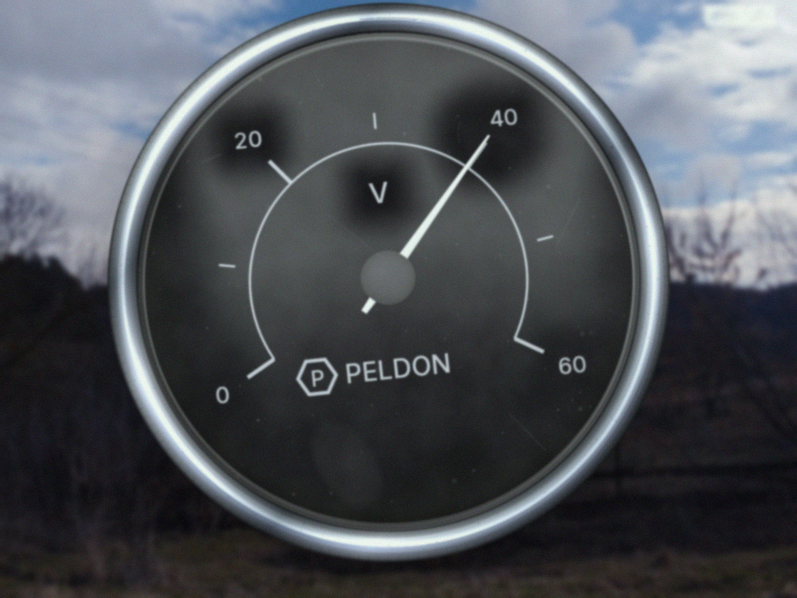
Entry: 40 V
